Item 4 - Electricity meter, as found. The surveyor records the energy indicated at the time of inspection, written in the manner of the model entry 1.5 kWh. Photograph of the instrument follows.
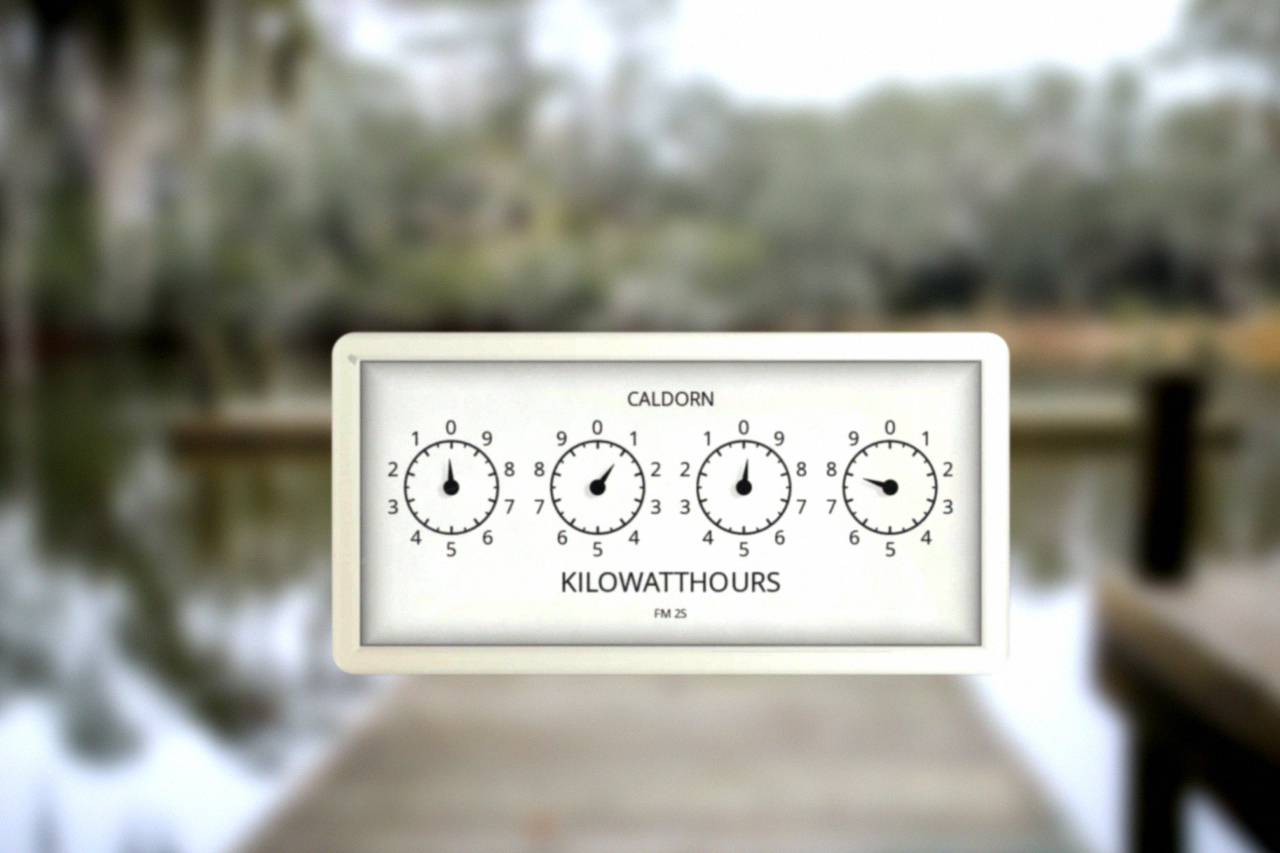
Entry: 98 kWh
